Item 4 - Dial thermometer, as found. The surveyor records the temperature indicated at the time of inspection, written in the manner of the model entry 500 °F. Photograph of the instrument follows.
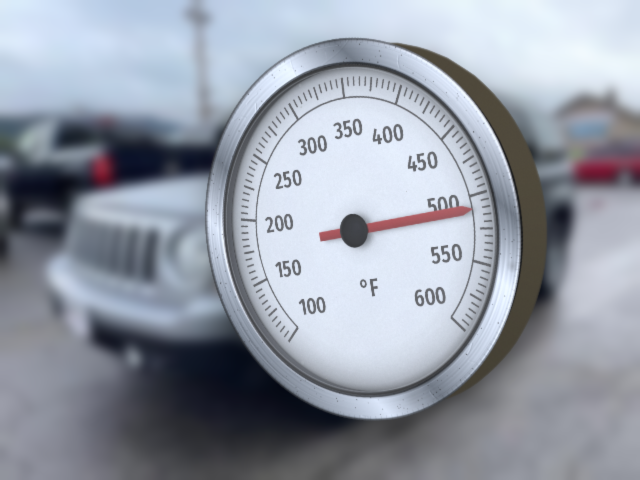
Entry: 510 °F
